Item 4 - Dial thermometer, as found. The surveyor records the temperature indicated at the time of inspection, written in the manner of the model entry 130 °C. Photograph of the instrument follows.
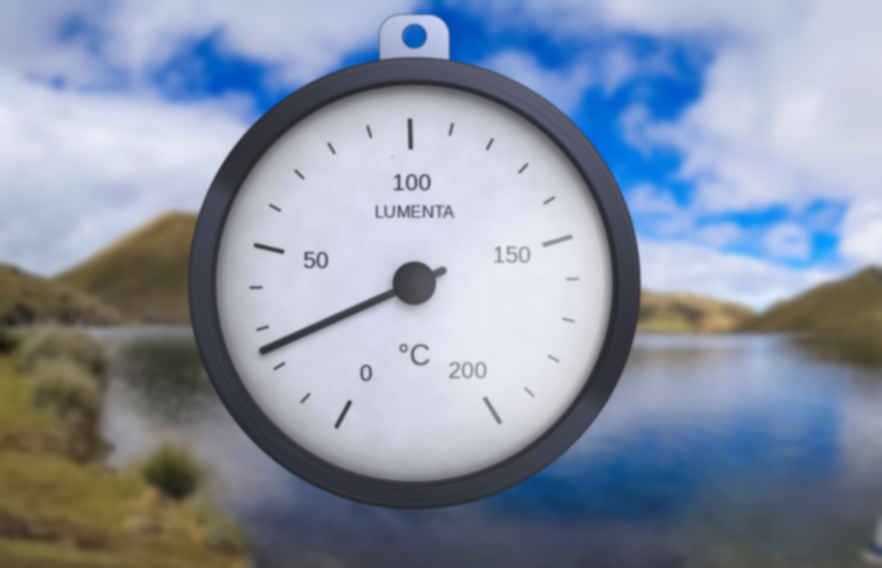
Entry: 25 °C
